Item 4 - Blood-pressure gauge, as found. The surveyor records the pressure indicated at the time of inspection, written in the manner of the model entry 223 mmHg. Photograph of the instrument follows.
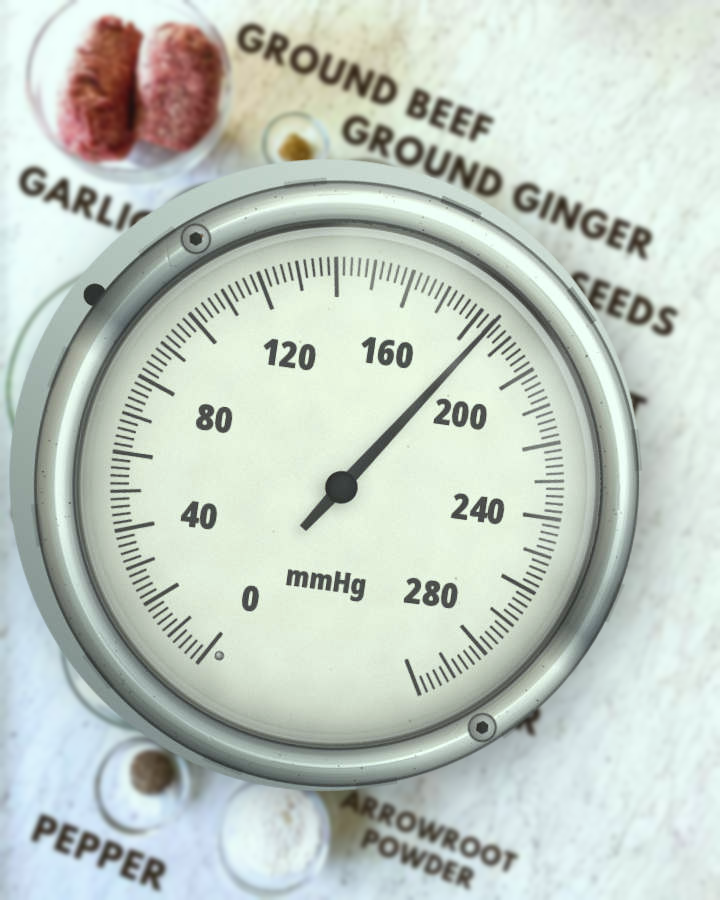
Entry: 184 mmHg
